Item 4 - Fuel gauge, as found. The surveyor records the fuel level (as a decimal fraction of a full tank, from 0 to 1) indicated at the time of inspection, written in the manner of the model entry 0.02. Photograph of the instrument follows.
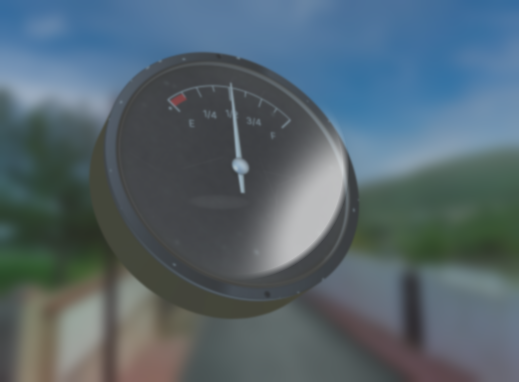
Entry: 0.5
